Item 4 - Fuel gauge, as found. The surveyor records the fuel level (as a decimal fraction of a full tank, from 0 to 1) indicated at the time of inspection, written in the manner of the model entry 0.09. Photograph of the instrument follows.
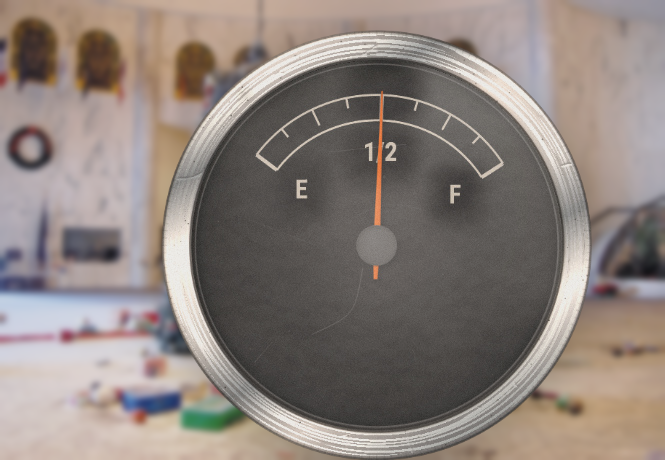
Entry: 0.5
